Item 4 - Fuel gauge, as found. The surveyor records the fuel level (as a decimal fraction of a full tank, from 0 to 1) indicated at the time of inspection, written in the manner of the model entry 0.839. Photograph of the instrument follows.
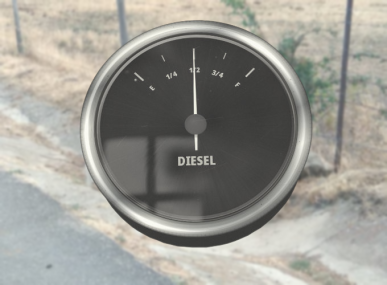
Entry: 0.5
